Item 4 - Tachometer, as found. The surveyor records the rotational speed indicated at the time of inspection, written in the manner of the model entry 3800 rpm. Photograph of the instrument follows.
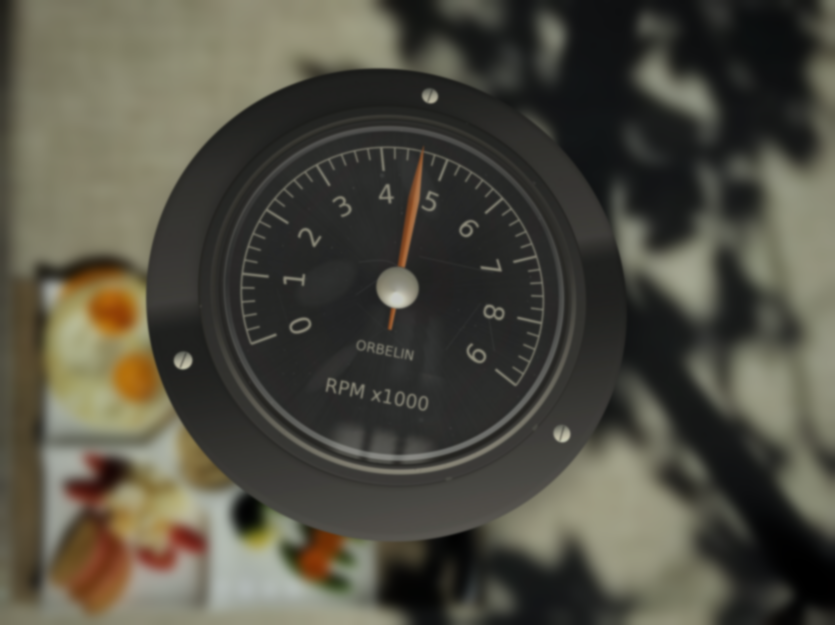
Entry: 4600 rpm
